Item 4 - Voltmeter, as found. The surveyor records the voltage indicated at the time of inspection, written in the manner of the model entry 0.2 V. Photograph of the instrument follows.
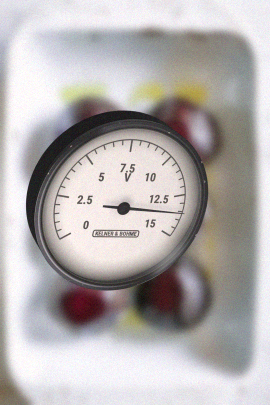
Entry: 13.5 V
